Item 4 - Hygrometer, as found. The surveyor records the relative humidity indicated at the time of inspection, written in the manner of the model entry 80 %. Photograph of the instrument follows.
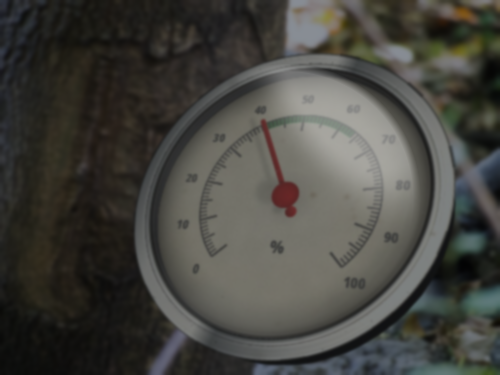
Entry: 40 %
